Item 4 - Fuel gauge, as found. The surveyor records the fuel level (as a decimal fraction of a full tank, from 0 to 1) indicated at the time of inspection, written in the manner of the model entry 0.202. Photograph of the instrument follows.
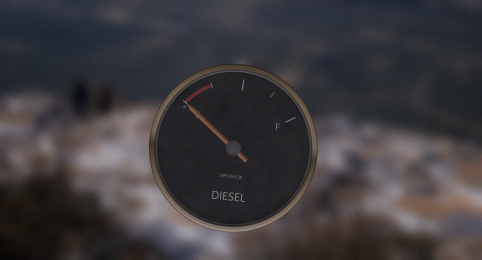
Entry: 0
